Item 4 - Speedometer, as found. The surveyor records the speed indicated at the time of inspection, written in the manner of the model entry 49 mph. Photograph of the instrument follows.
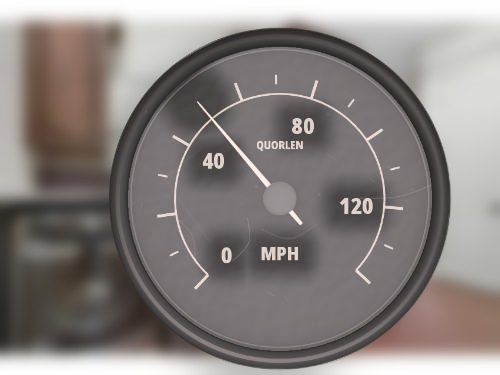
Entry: 50 mph
